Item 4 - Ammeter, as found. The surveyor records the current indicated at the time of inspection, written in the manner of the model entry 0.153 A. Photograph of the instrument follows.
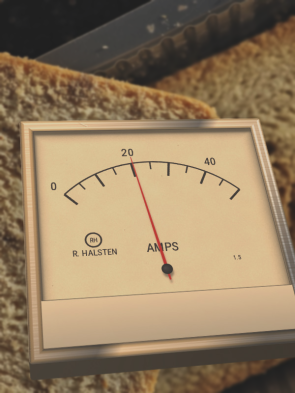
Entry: 20 A
